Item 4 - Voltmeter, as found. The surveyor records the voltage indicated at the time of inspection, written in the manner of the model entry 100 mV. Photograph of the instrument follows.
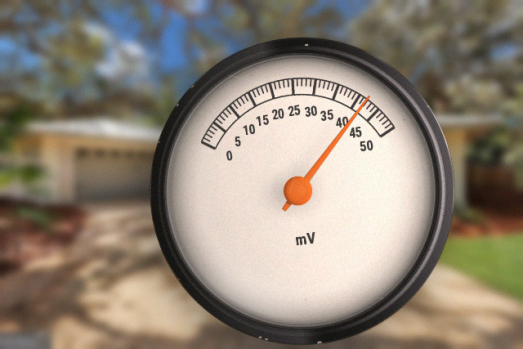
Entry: 42 mV
